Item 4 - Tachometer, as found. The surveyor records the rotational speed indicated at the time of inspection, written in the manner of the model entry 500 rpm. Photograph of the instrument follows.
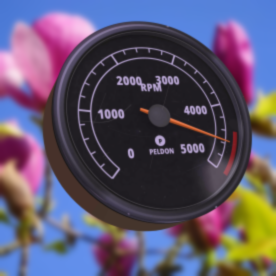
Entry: 4600 rpm
